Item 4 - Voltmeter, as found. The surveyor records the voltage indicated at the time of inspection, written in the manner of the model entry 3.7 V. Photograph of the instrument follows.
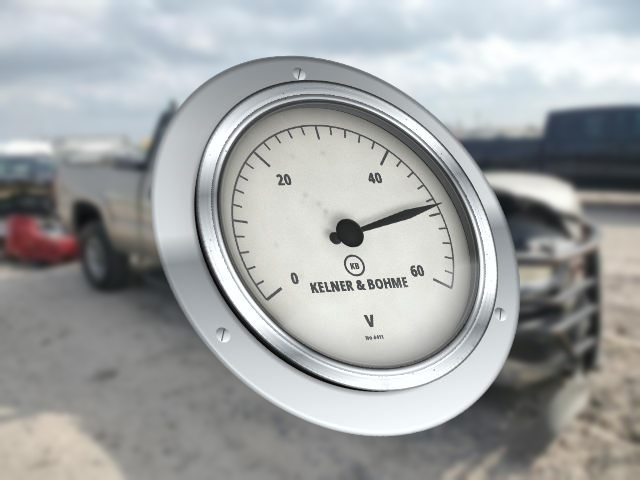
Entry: 49 V
